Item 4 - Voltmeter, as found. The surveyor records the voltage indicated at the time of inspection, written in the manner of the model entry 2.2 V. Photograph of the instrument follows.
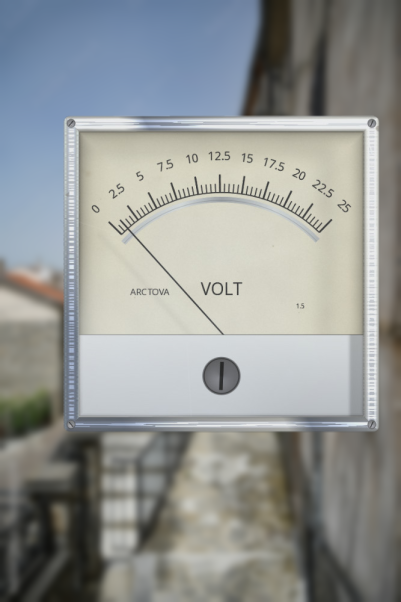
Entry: 1 V
